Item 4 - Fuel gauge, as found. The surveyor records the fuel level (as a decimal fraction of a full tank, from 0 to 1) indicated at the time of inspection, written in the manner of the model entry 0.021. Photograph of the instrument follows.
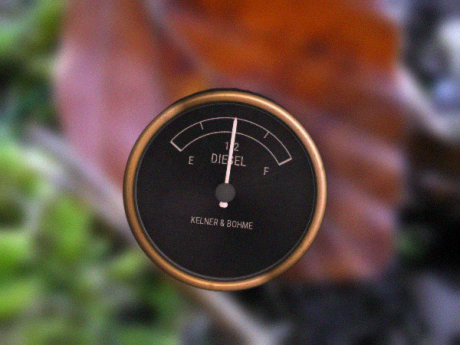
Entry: 0.5
